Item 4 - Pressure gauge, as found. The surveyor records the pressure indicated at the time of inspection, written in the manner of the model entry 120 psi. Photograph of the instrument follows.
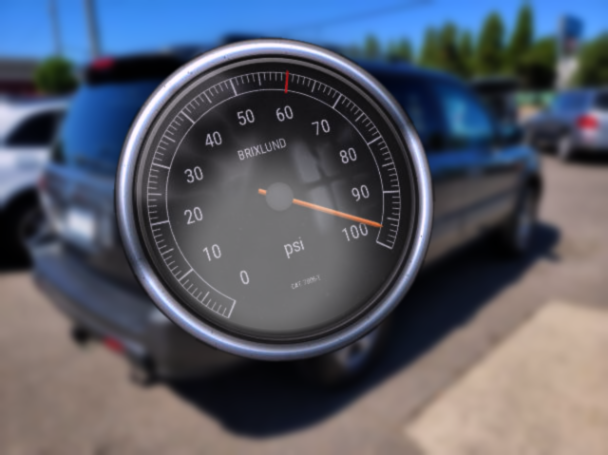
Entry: 97 psi
